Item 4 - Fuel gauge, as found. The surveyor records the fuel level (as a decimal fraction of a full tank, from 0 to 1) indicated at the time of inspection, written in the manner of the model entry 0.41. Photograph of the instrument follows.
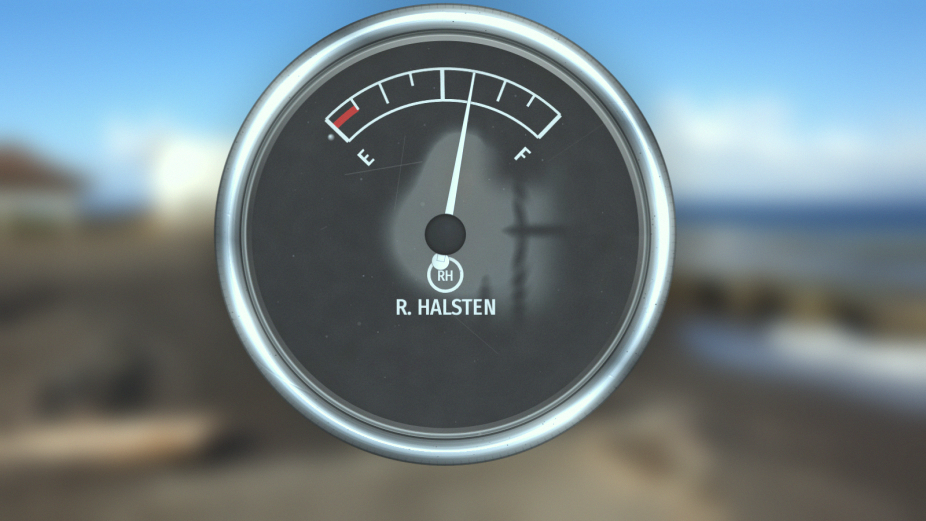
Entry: 0.625
